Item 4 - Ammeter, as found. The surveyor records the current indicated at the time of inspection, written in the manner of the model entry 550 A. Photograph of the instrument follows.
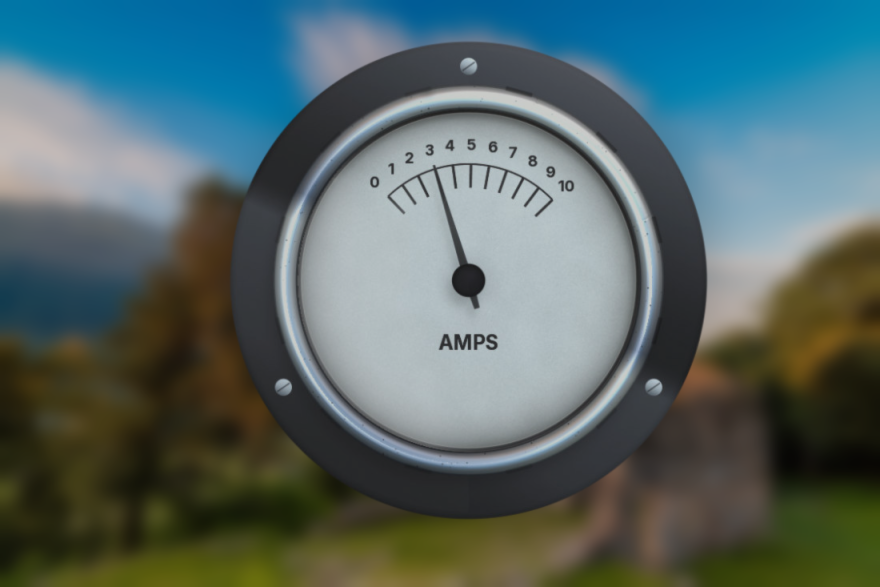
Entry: 3 A
